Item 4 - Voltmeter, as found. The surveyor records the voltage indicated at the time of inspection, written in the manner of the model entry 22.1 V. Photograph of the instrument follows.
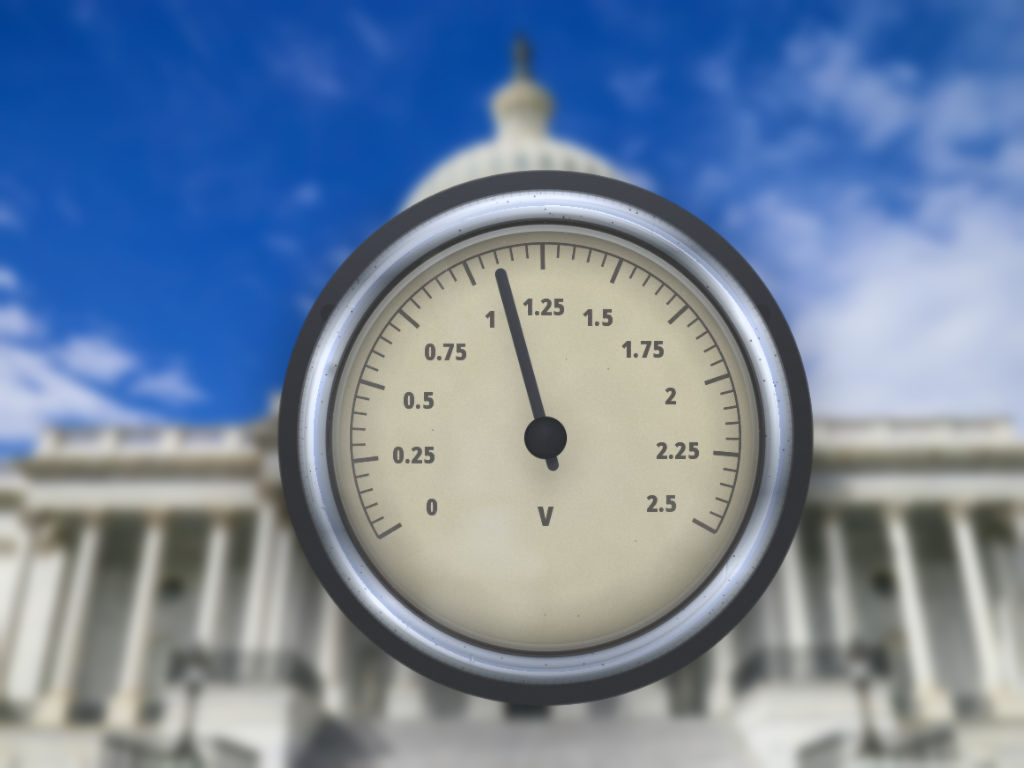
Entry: 1.1 V
